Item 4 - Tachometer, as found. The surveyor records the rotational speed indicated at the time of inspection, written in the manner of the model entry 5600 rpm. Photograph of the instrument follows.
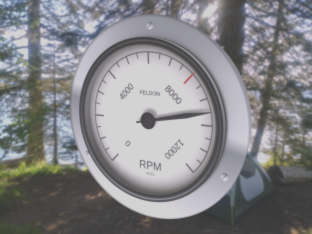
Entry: 9500 rpm
